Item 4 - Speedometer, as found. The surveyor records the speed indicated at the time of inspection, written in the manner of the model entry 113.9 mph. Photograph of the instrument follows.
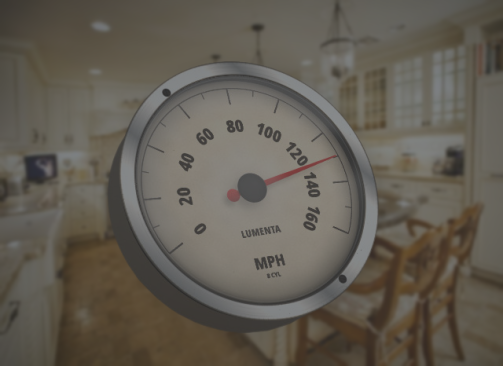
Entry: 130 mph
